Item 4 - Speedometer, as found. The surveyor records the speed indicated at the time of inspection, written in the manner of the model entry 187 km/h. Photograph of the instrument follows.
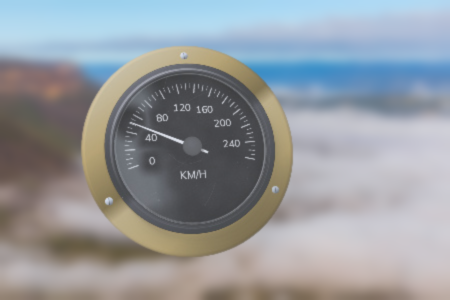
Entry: 50 km/h
